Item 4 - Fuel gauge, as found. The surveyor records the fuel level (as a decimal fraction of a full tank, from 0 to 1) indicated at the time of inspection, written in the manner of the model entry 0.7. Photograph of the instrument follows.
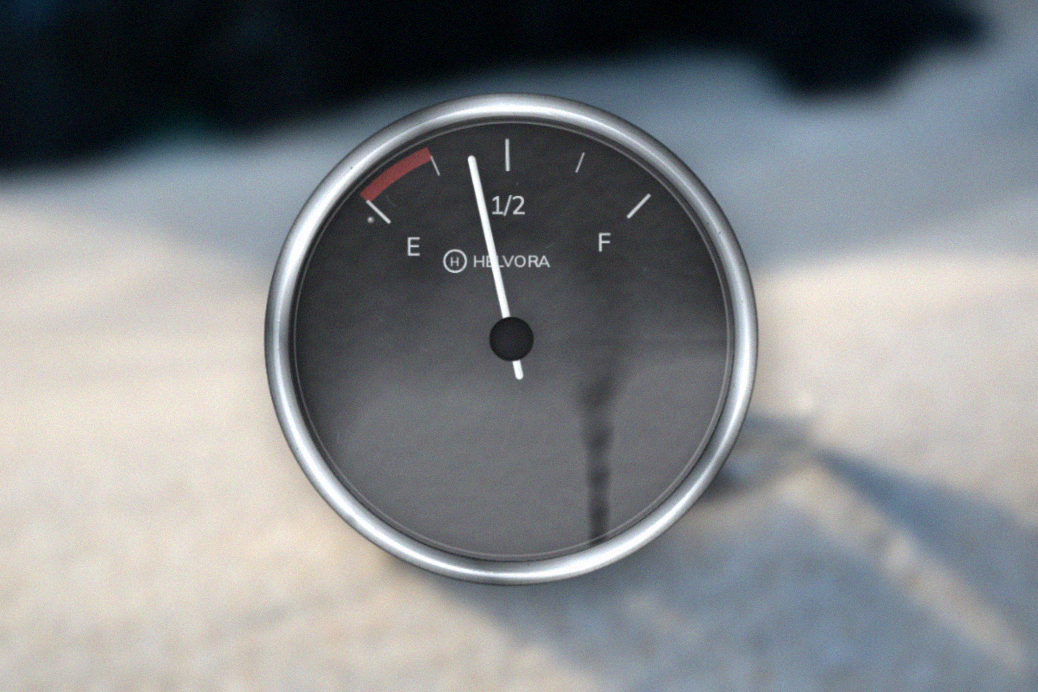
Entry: 0.375
